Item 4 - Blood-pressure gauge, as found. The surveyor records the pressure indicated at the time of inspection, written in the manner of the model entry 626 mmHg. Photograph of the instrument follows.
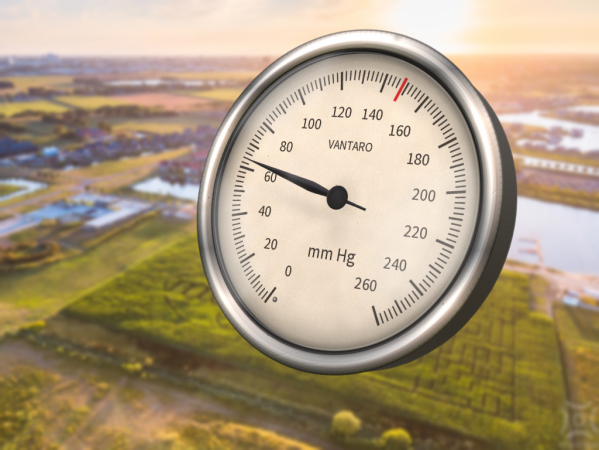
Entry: 64 mmHg
